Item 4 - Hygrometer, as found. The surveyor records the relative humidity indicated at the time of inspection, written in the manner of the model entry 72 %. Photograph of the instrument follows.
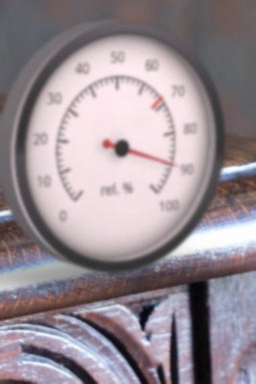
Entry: 90 %
